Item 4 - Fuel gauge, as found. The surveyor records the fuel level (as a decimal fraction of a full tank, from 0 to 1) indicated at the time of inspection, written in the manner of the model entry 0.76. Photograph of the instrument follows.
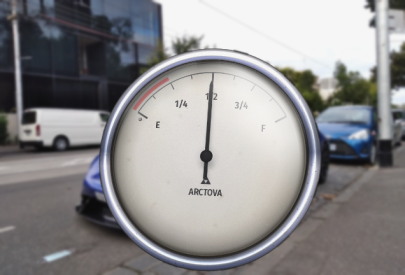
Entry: 0.5
